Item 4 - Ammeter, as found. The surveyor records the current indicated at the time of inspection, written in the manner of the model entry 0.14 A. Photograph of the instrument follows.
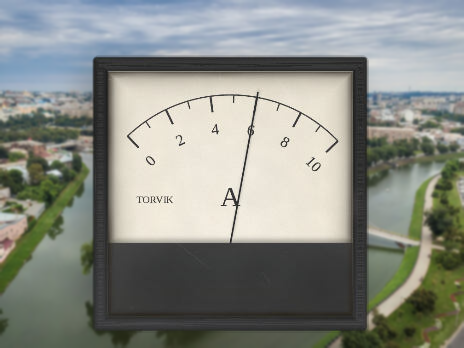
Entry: 6 A
